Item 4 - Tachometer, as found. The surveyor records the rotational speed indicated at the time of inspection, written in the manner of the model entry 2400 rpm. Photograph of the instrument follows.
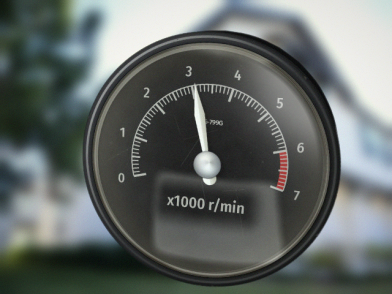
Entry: 3100 rpm
